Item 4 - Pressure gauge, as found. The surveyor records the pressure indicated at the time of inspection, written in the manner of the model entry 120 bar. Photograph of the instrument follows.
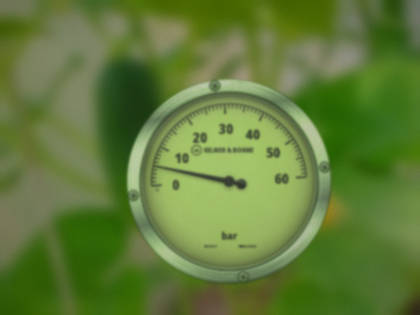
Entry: 5 bar
